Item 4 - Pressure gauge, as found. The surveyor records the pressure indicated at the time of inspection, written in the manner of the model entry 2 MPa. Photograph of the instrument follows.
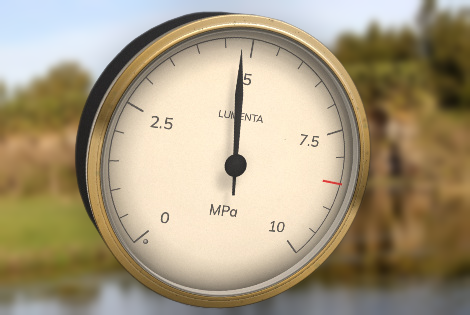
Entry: 4.75 MPa
